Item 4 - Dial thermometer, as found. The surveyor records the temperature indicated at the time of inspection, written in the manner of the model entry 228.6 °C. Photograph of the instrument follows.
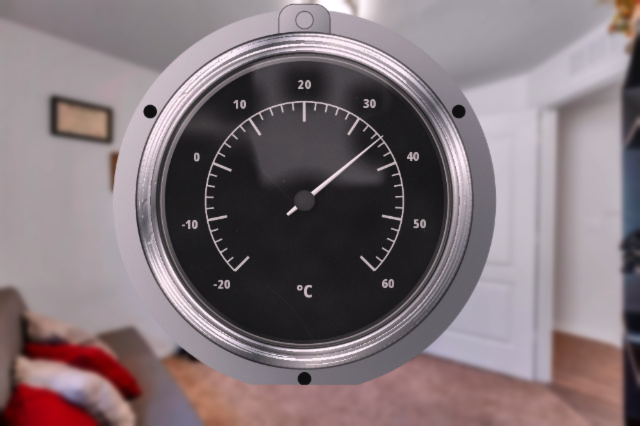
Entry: 35 °C
